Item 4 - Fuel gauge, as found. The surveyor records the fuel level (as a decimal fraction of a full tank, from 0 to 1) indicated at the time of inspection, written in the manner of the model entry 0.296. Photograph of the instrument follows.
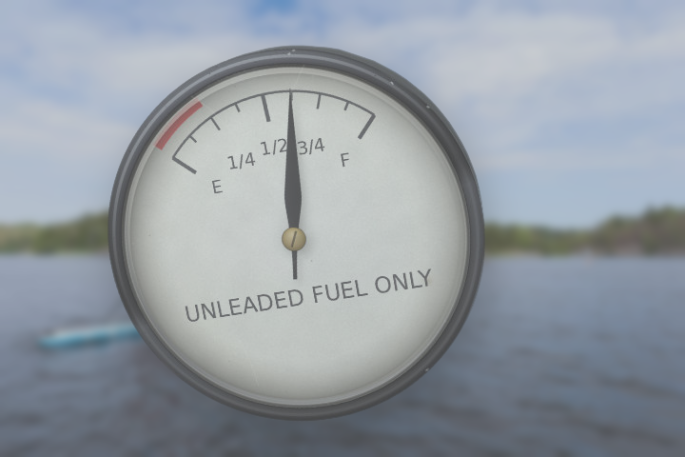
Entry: 0.625
